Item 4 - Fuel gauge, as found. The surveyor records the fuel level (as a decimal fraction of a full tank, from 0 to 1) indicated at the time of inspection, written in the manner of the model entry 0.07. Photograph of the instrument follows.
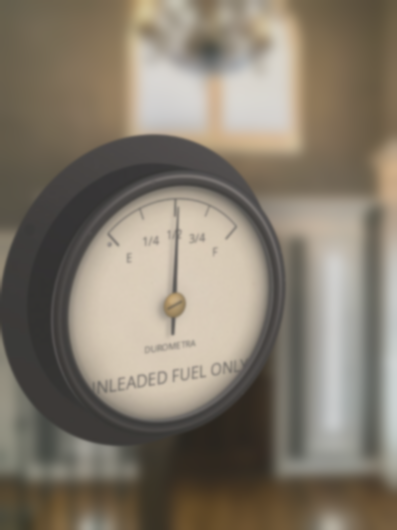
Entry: 0.5
